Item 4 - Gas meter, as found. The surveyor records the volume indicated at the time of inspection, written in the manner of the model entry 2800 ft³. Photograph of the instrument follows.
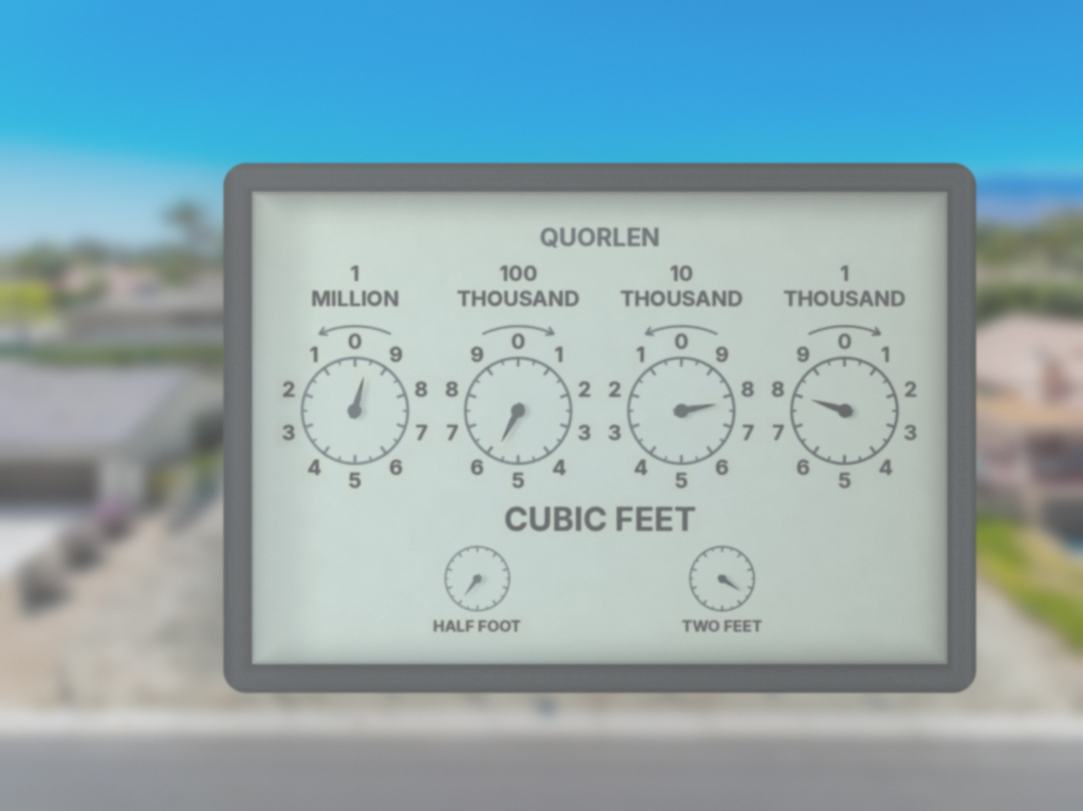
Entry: 957800 ft³
